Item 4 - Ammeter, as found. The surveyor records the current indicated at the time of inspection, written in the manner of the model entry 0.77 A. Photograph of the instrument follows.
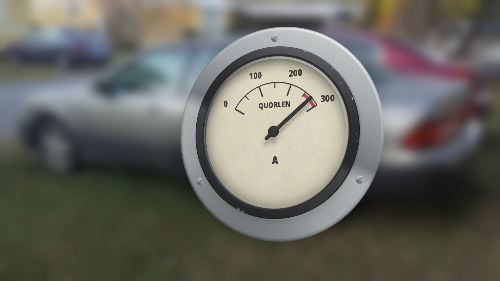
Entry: 275 A
